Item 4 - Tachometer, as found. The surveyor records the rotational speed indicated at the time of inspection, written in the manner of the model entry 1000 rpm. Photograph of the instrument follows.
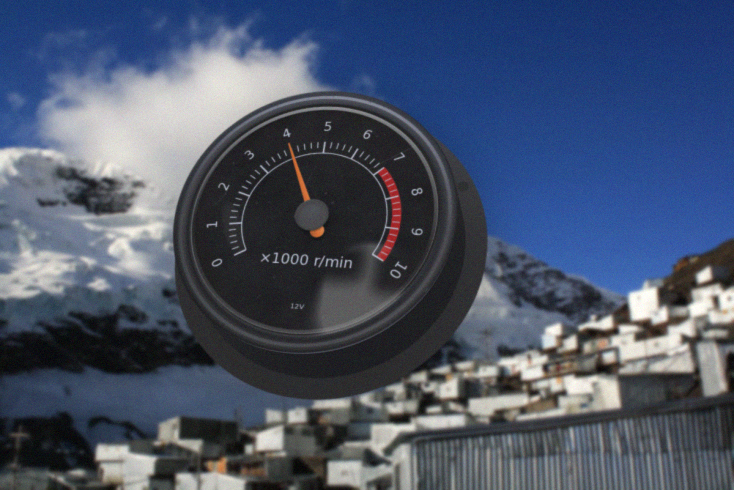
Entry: 4000 rpm
